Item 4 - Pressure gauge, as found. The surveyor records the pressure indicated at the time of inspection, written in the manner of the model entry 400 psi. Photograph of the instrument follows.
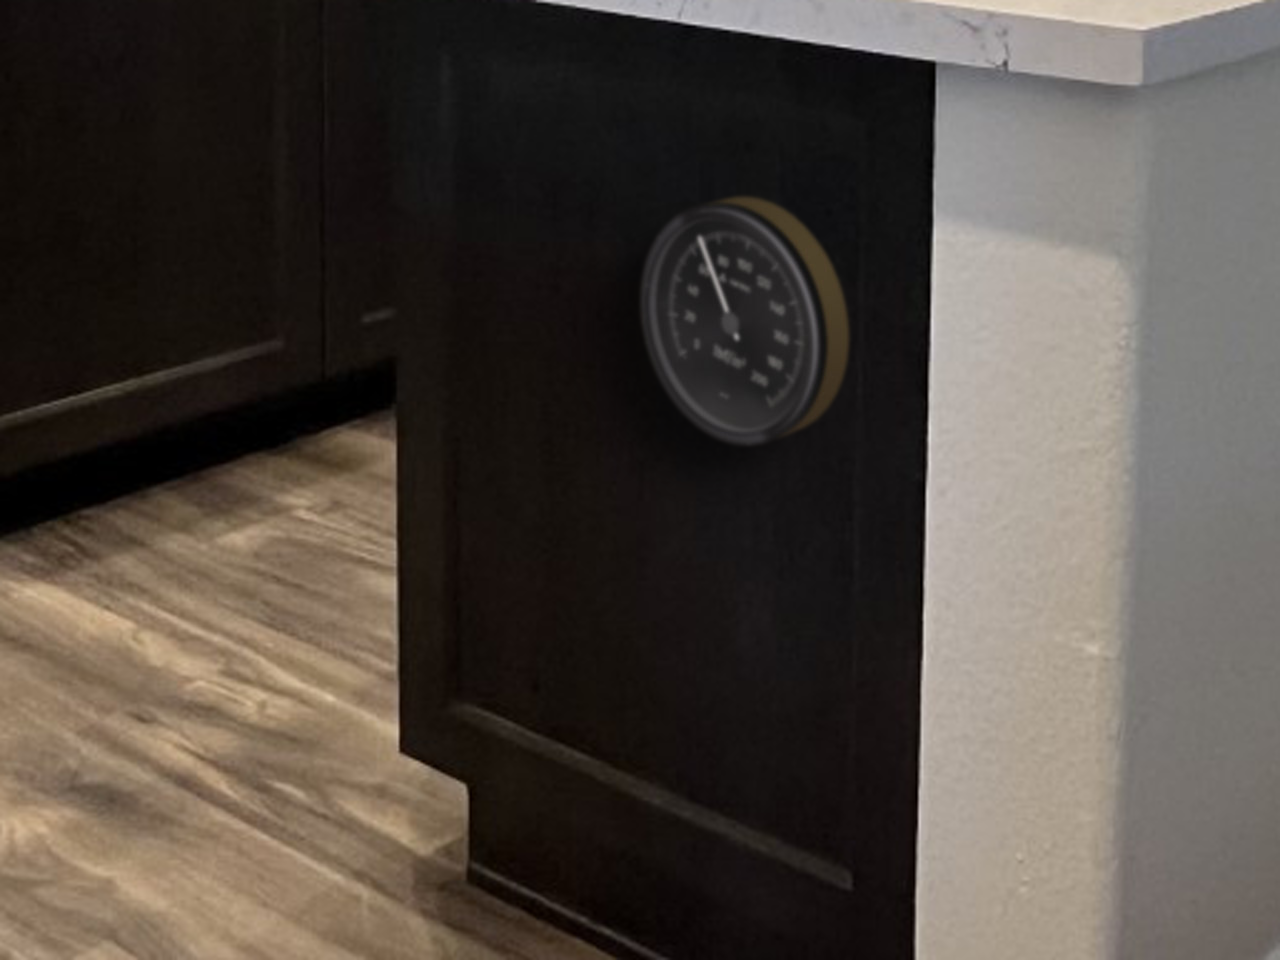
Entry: 70 psi
